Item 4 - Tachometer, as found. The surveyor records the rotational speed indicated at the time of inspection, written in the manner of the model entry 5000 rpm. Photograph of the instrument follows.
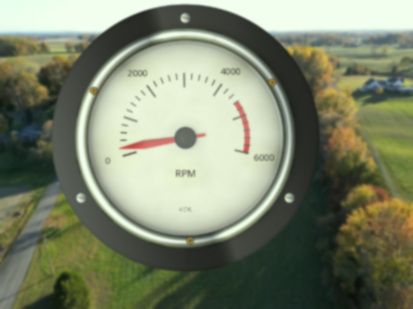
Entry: 200 rpm
